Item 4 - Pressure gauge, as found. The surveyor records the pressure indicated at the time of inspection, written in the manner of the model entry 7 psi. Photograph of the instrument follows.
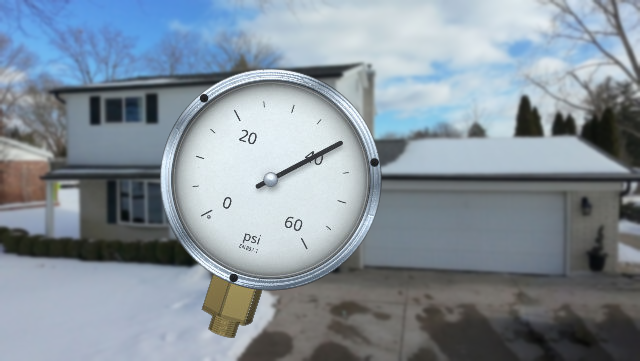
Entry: 40 psi
